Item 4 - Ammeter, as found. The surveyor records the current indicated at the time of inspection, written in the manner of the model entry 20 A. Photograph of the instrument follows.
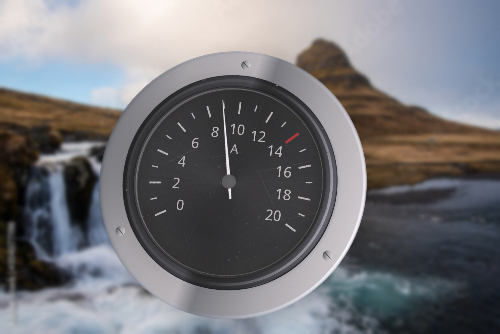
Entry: 9 A
